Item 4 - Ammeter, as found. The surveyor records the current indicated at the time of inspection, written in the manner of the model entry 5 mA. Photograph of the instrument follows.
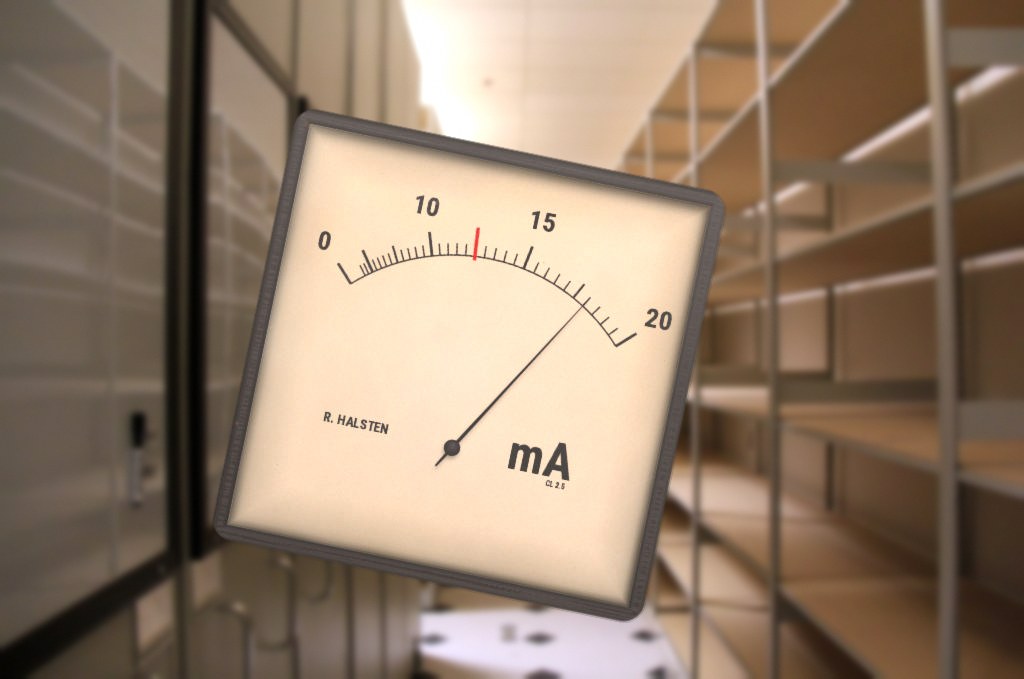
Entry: 18 mA
